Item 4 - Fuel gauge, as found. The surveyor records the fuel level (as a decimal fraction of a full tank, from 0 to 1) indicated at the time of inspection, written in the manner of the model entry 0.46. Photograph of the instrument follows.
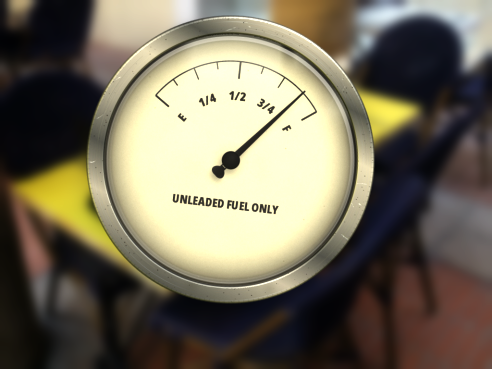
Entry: 0.875
